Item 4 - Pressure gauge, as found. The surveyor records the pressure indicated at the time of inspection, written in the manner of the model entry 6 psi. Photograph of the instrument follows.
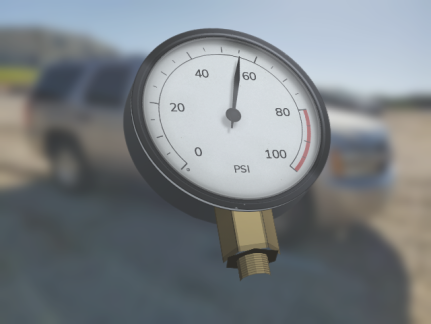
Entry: 55 psi
